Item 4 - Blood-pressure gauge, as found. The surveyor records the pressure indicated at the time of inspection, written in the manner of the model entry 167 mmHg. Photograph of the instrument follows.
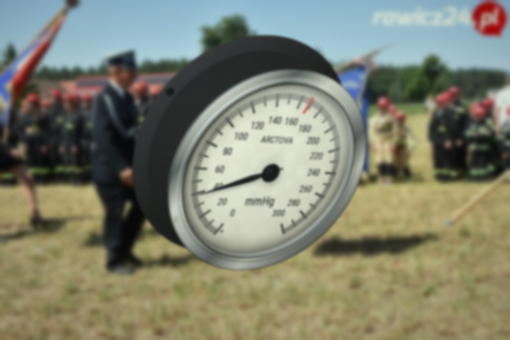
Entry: 40 mmHg
